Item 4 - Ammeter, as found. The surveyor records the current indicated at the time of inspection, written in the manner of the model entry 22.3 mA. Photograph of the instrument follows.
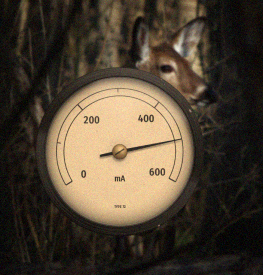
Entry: 500 mA
